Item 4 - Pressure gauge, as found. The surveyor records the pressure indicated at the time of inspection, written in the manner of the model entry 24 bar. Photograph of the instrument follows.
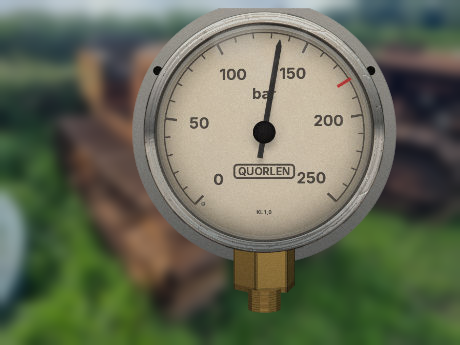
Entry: 135 bar
